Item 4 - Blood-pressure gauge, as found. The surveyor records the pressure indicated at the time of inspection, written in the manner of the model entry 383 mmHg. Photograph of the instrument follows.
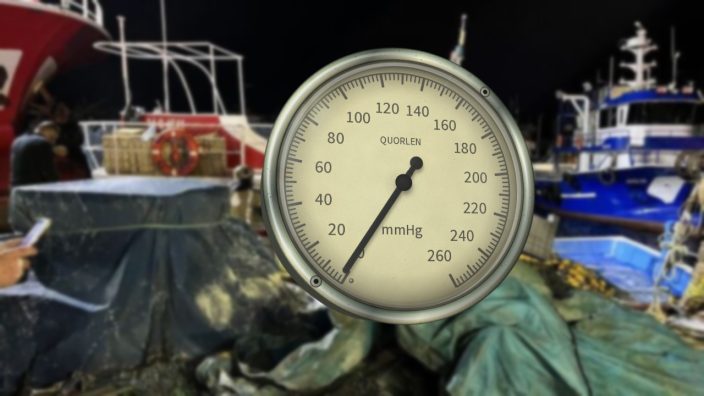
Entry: 2 mmHg
